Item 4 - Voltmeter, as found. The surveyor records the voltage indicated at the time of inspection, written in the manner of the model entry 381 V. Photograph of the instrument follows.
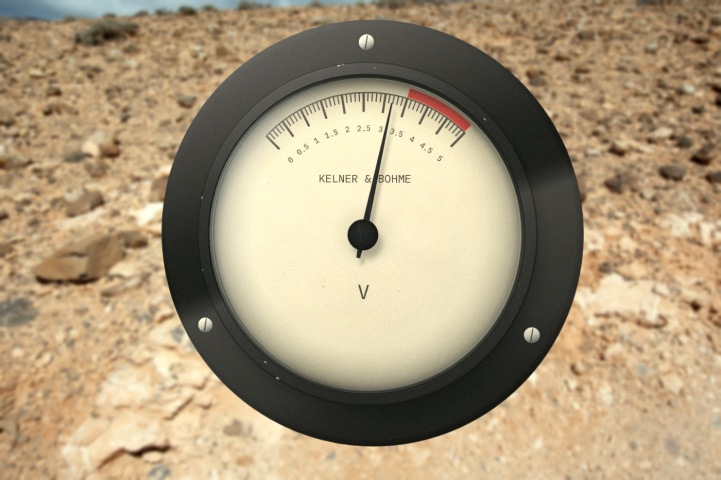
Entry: 3.2 V
